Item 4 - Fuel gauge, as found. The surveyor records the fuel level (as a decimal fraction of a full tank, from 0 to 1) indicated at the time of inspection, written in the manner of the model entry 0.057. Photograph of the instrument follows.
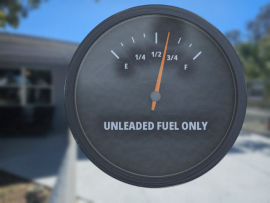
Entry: 0.625
